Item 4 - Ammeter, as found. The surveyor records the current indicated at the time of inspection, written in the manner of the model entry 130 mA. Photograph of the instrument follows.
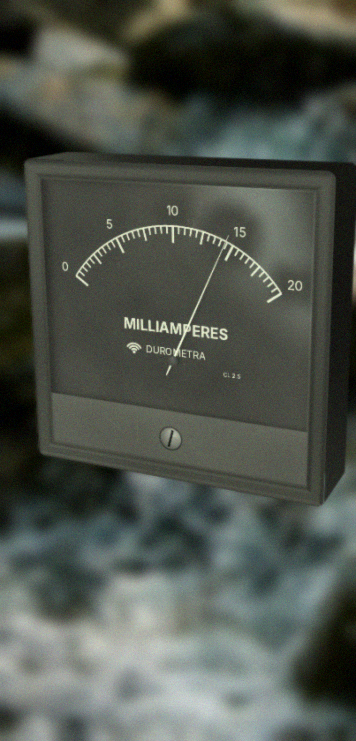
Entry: 14.5 mA
